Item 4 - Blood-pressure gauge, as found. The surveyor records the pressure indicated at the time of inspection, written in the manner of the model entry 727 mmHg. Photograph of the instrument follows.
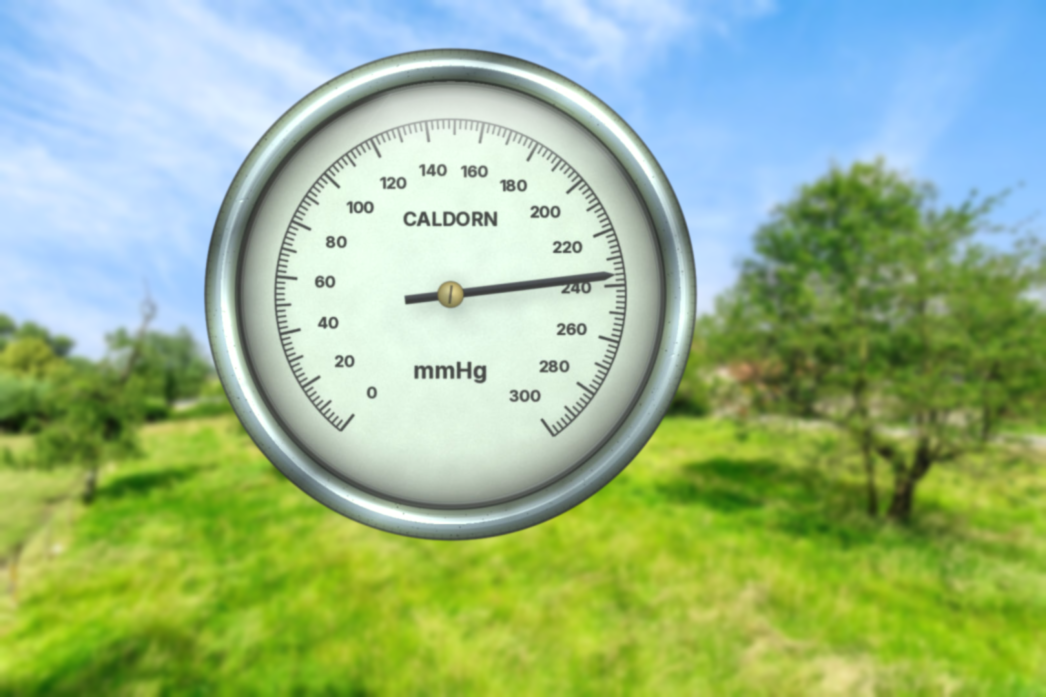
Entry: 236 mmHg
